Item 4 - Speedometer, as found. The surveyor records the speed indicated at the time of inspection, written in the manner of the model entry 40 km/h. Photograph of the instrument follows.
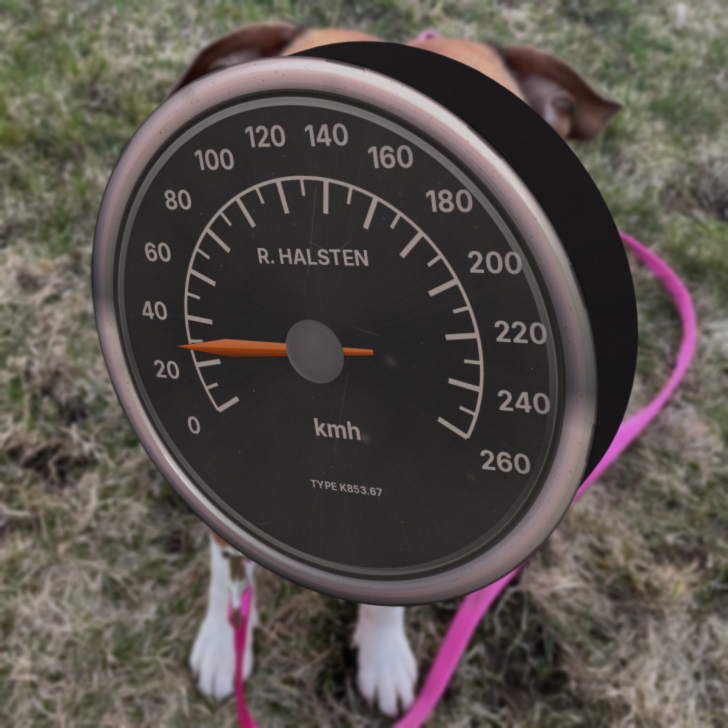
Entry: 30 km/h
